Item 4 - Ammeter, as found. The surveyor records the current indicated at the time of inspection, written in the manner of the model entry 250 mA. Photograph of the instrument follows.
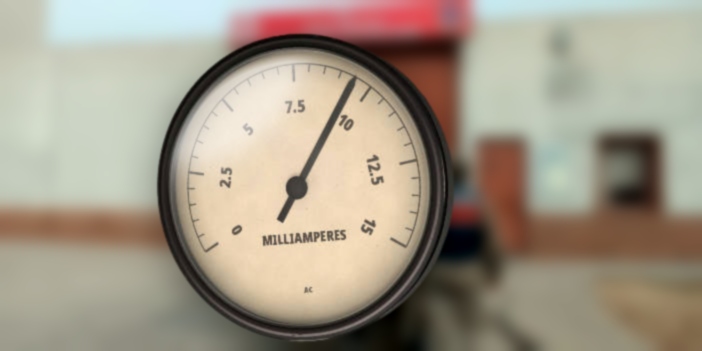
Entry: 9.5 mA
